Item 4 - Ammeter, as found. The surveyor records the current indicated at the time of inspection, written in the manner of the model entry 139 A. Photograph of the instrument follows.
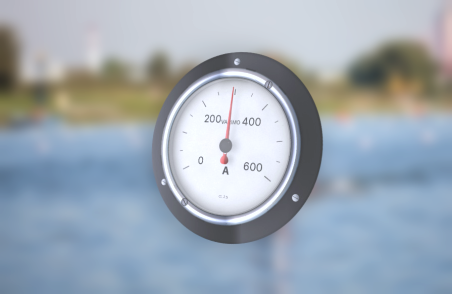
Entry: 300 A
